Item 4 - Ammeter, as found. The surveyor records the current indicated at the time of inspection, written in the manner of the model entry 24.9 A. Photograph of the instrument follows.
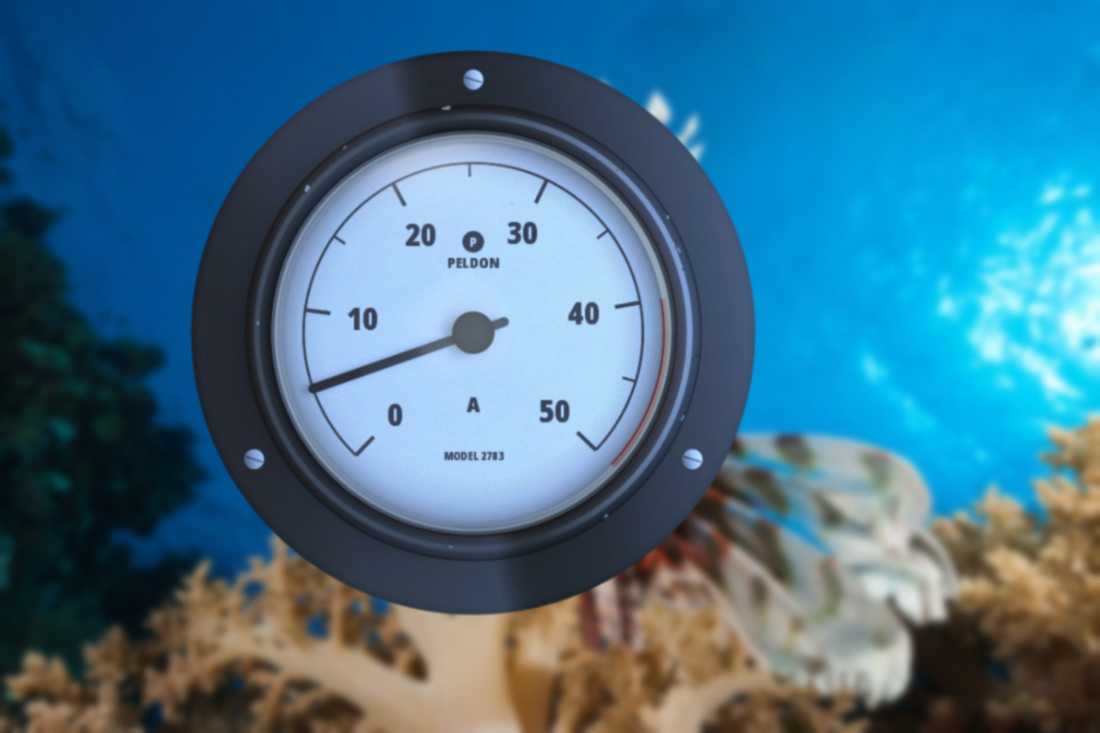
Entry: 5 A
